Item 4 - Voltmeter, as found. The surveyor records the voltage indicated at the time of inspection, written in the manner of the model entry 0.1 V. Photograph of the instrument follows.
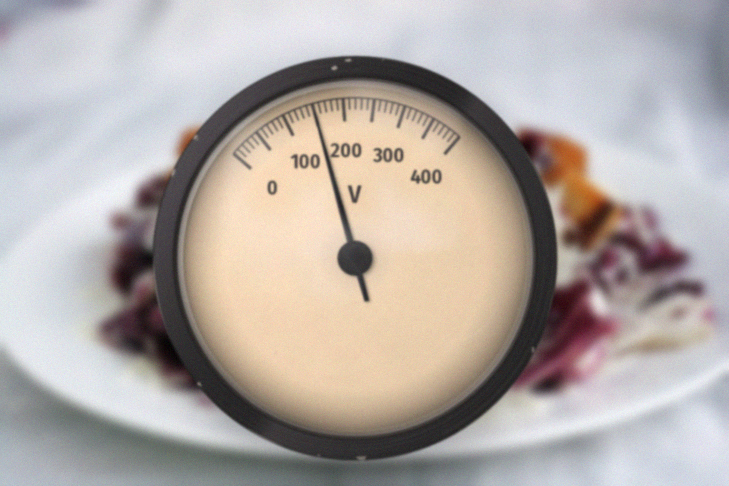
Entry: 150 V
